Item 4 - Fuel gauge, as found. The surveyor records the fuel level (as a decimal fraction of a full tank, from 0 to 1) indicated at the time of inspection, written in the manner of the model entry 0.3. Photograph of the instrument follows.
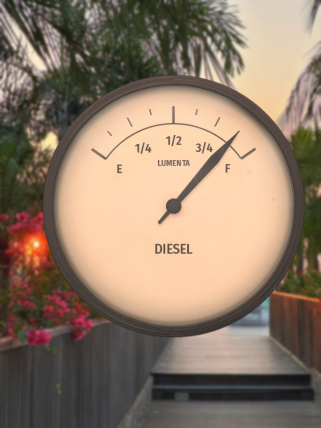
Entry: 0.875
